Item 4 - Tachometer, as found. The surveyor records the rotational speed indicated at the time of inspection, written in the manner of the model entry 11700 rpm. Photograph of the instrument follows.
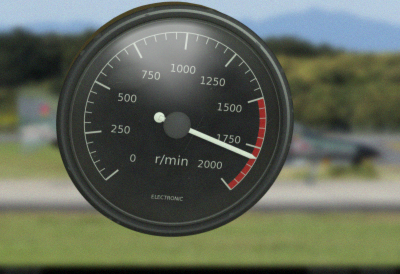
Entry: 1800 rpm
